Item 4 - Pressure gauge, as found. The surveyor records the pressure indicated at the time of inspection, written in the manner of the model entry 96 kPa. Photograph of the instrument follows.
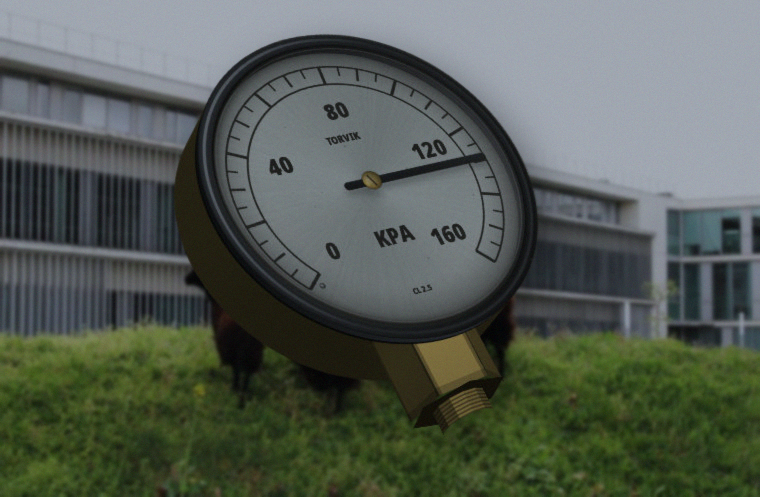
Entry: 130 kPa
